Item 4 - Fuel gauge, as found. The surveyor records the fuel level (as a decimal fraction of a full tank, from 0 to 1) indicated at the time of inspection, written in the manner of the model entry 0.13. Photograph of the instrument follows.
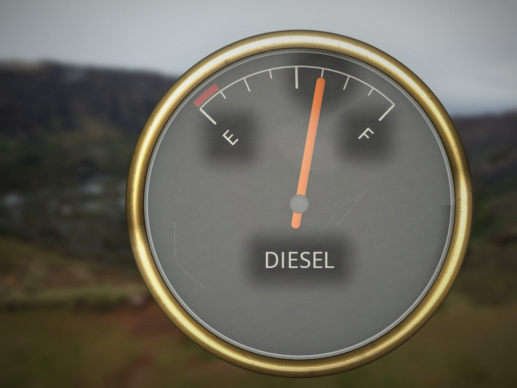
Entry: 0.625
